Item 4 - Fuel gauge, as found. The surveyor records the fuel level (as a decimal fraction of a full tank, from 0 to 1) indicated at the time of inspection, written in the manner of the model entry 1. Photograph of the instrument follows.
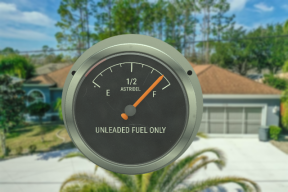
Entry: 0.875
